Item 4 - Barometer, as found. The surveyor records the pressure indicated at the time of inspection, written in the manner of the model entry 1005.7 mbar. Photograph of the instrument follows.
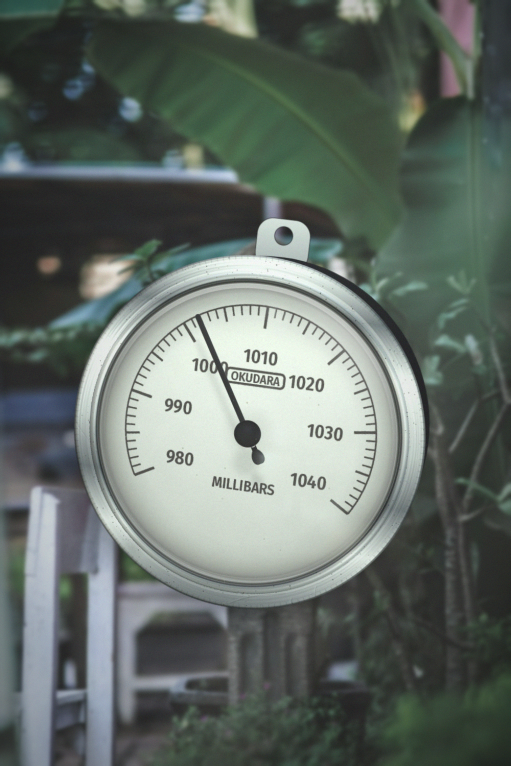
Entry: 1002 mbar
